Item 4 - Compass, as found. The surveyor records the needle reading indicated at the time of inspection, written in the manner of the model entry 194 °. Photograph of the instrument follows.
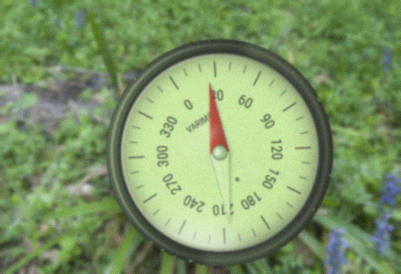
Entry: 25 °
